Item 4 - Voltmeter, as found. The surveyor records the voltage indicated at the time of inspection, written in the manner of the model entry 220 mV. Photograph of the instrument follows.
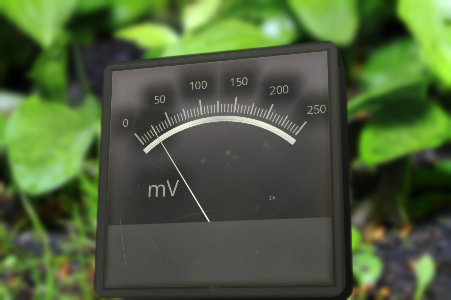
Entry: 25 mV
